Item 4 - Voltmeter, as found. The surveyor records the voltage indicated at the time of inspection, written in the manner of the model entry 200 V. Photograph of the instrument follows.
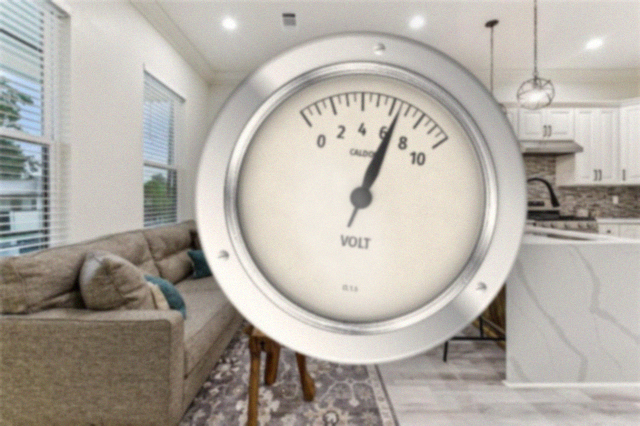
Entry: 6.5 V
